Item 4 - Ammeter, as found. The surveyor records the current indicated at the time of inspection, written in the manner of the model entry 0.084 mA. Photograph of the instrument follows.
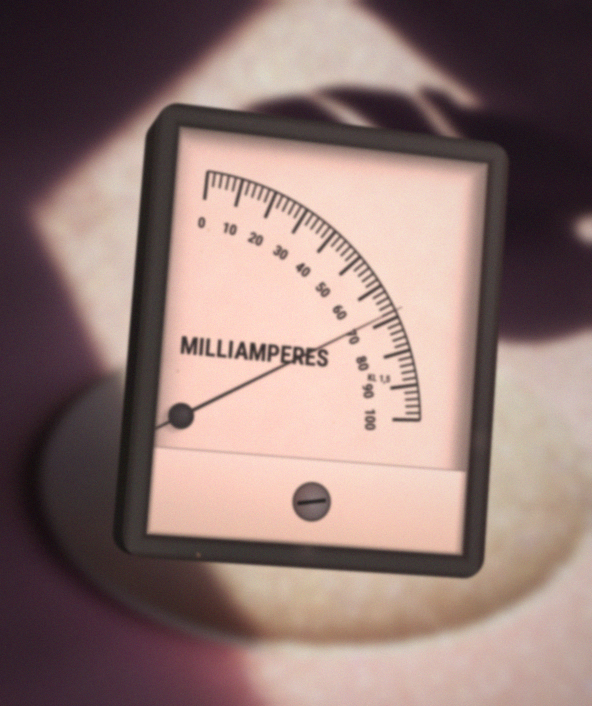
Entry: 68 mA
